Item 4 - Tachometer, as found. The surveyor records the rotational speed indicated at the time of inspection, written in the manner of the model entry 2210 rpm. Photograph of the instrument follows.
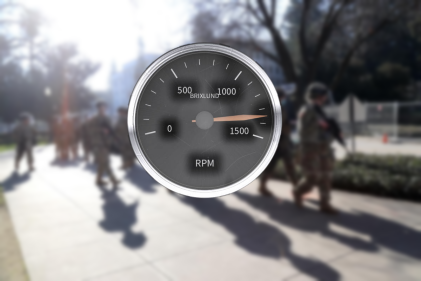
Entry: 1350 rpm
